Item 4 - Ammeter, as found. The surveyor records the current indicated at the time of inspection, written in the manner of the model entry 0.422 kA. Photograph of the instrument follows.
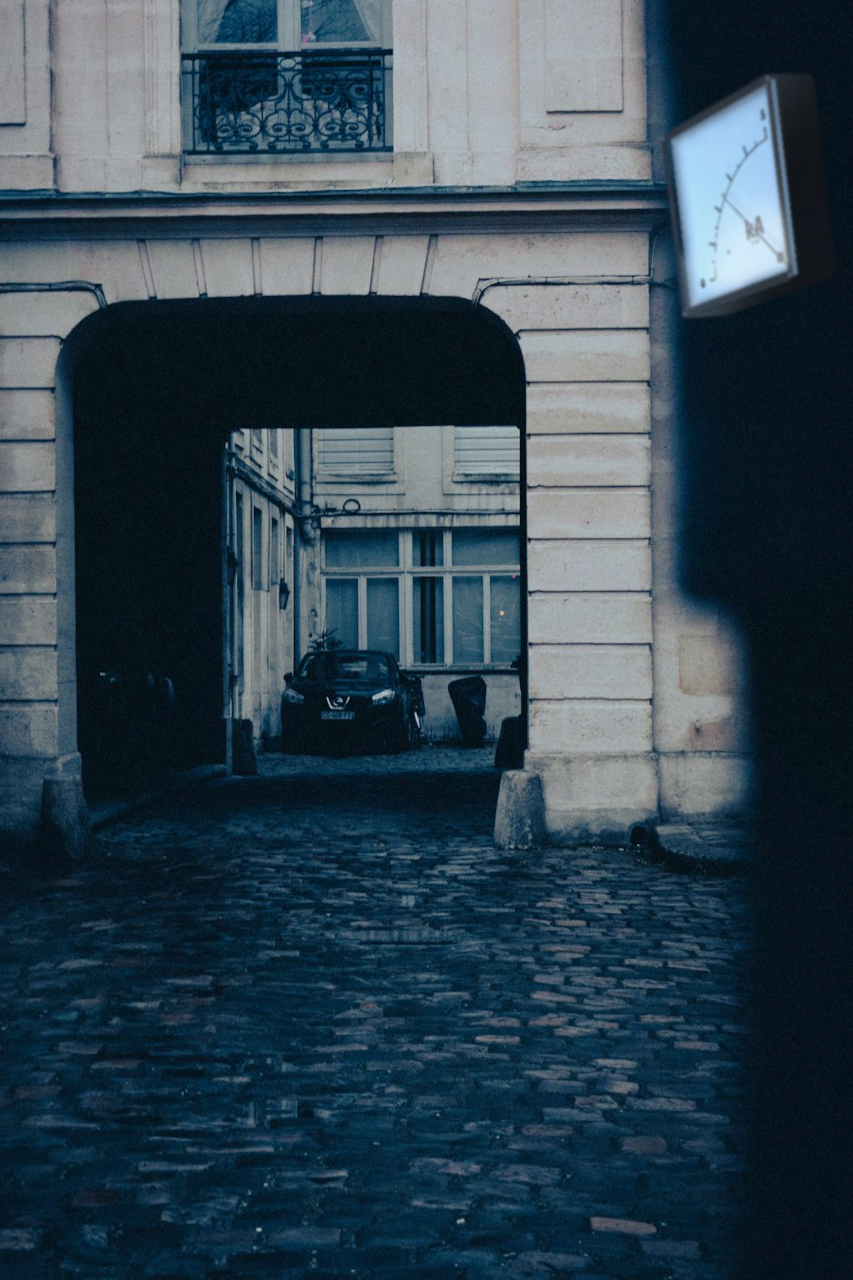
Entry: 2.5 kA
